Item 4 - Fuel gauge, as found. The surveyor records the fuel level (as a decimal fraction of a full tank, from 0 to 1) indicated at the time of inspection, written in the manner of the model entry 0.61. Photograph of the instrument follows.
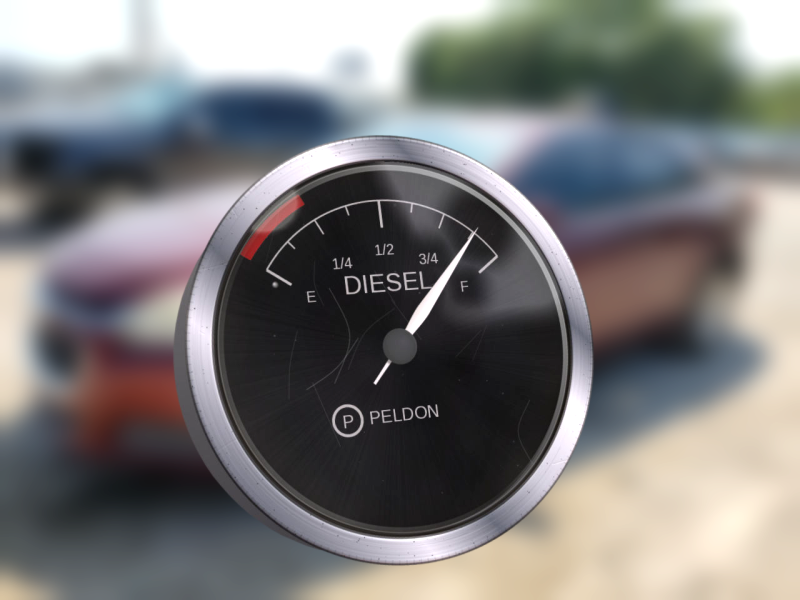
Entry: 0.875
